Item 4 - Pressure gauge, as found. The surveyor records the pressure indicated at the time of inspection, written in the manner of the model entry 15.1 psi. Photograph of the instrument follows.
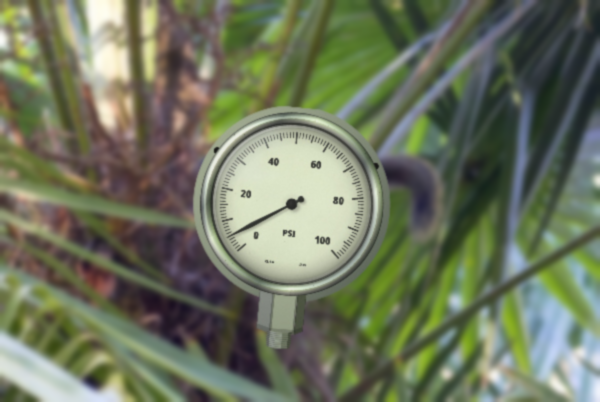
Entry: 5 psi
